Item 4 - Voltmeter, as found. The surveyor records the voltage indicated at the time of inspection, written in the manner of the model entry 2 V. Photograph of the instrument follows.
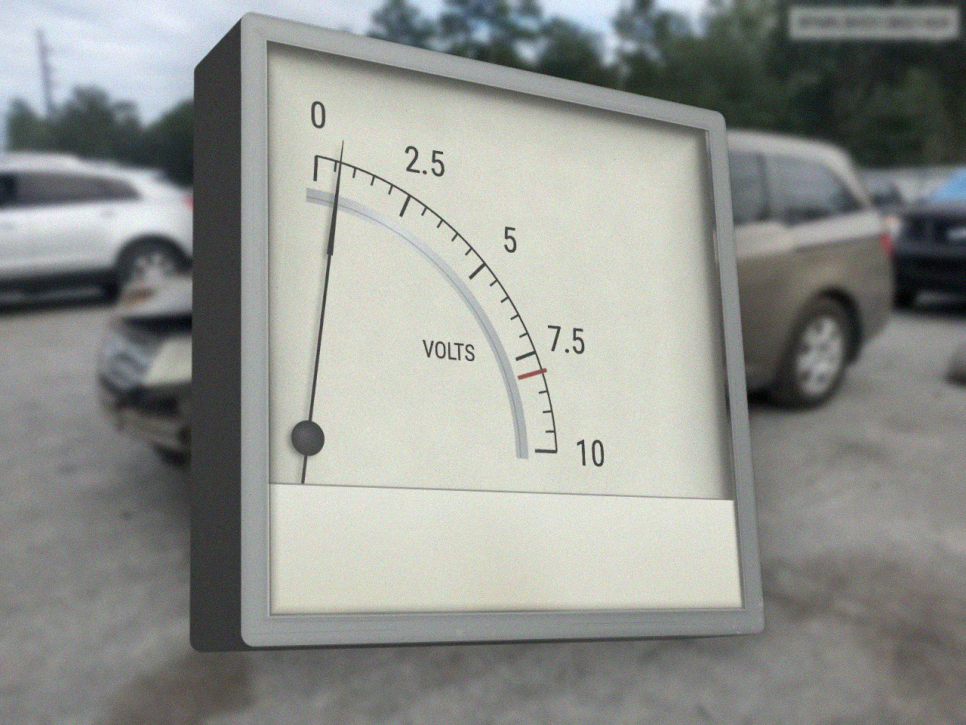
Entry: 0.5 V
